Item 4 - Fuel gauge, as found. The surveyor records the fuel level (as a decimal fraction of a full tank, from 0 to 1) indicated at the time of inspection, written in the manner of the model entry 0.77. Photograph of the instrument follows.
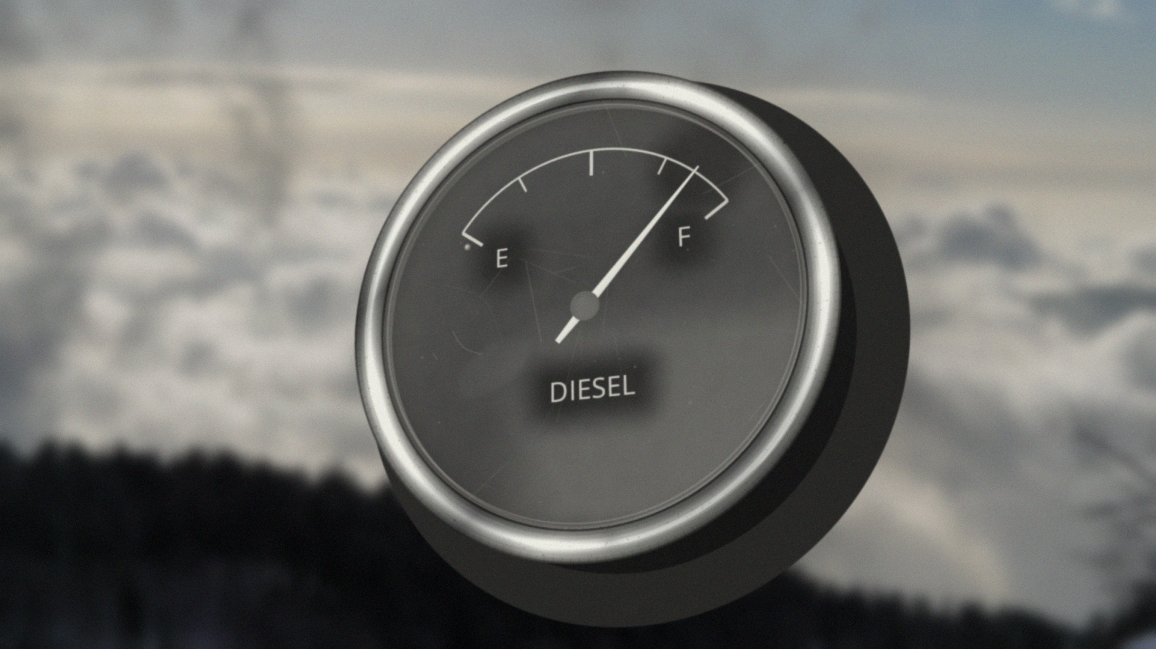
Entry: 0.875
